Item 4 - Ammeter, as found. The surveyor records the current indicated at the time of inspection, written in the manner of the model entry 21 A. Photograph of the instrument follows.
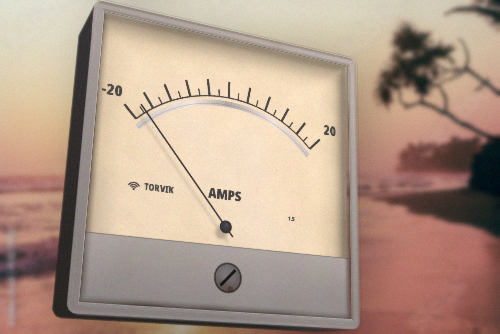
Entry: -18 A
